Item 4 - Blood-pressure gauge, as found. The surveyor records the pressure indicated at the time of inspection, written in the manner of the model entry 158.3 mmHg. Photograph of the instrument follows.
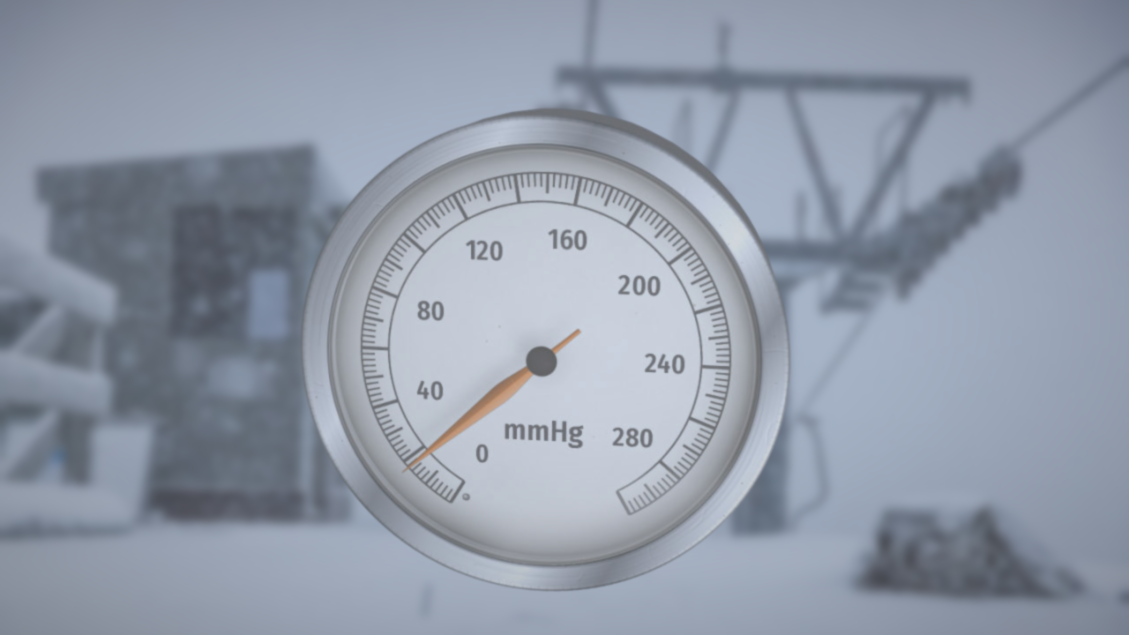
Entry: 18 mmHg
